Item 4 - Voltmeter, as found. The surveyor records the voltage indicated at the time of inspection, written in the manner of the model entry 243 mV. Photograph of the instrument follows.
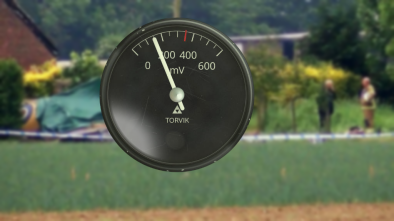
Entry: 150 mV
